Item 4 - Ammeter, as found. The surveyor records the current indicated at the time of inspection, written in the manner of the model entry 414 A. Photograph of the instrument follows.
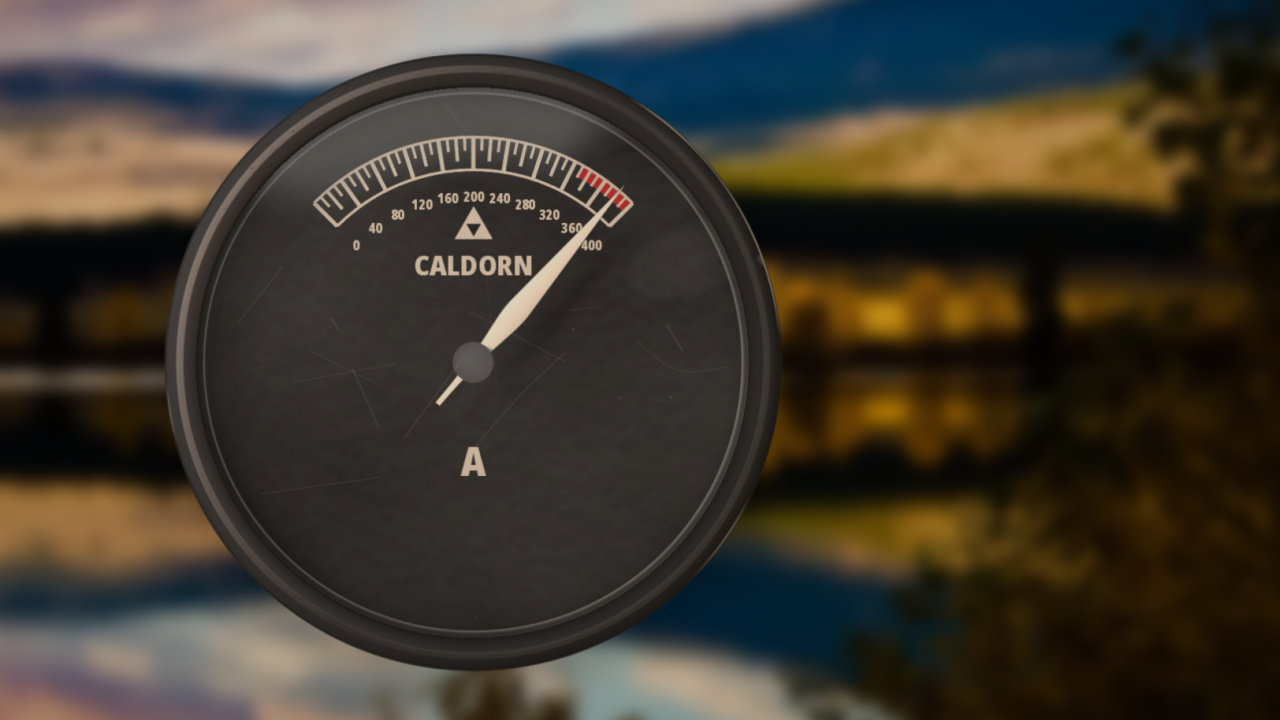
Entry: 380 A
